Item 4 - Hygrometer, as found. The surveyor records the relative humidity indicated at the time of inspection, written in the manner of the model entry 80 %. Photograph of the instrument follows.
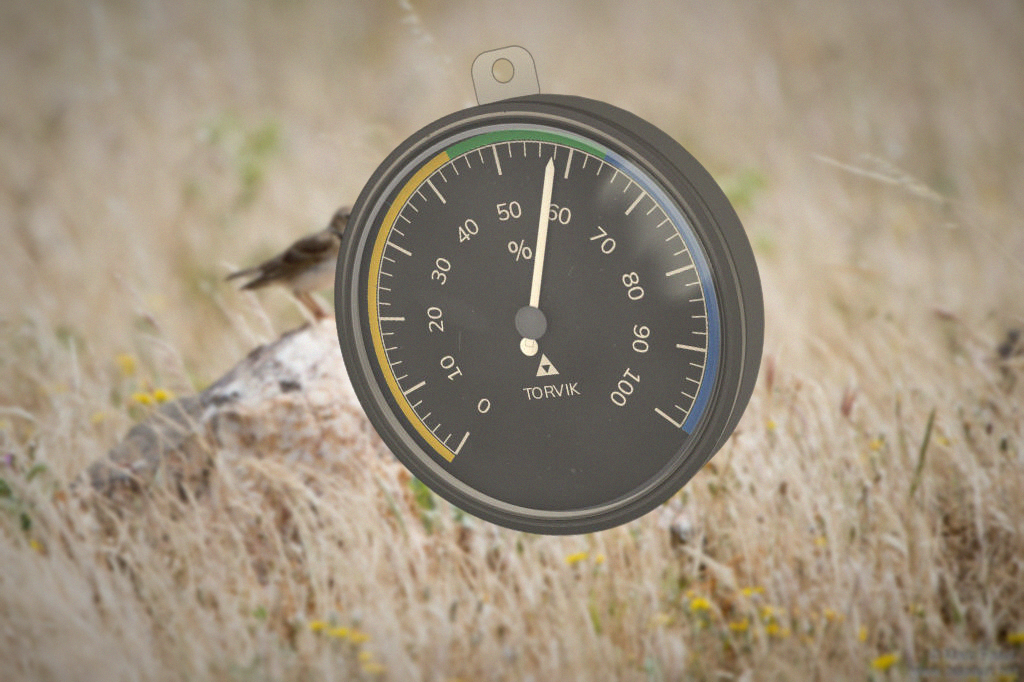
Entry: 58 %
